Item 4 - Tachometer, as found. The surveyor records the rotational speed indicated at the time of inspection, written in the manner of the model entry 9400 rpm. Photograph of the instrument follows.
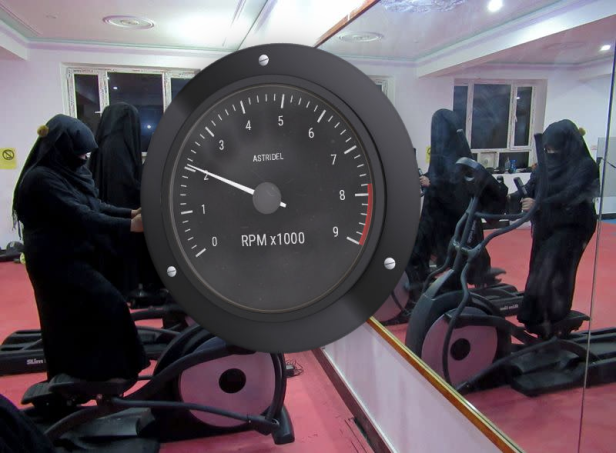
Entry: 2100 rpm
